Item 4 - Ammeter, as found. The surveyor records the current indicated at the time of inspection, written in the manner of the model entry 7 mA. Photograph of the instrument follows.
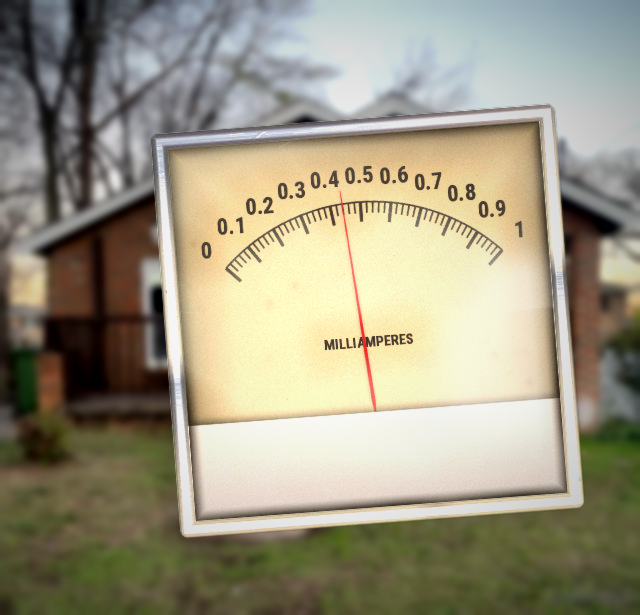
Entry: 0.44 mA
